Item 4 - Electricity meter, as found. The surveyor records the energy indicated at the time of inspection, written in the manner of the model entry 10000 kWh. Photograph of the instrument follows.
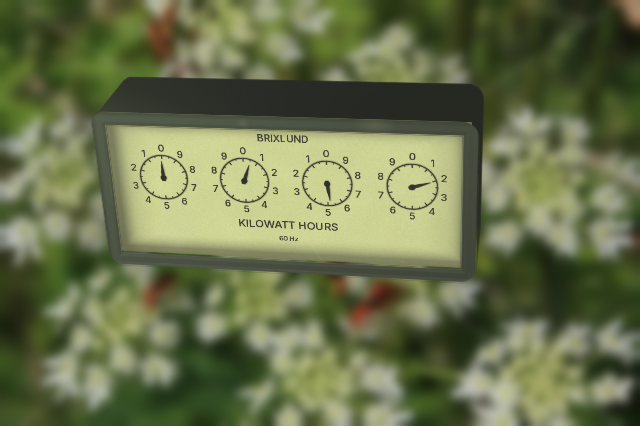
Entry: 52 kWh
